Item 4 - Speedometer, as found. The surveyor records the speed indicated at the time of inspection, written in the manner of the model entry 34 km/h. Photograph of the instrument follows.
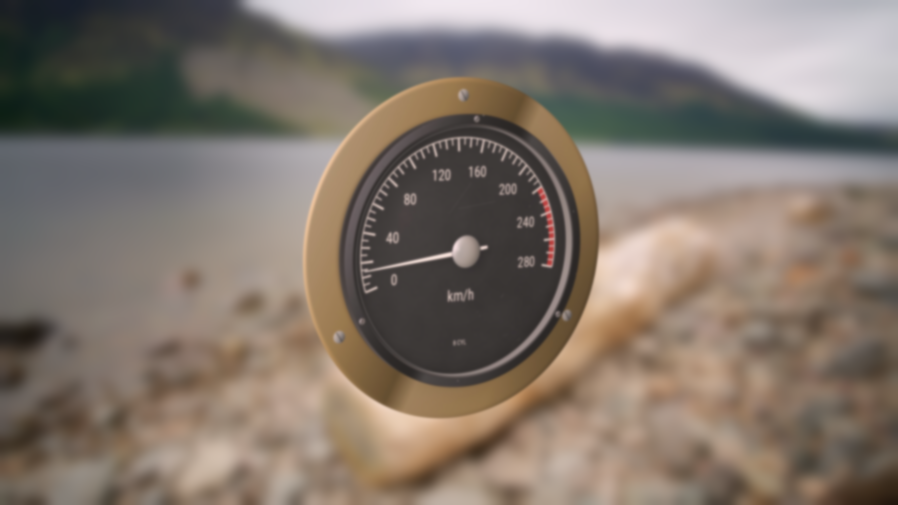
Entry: 15 km/h
